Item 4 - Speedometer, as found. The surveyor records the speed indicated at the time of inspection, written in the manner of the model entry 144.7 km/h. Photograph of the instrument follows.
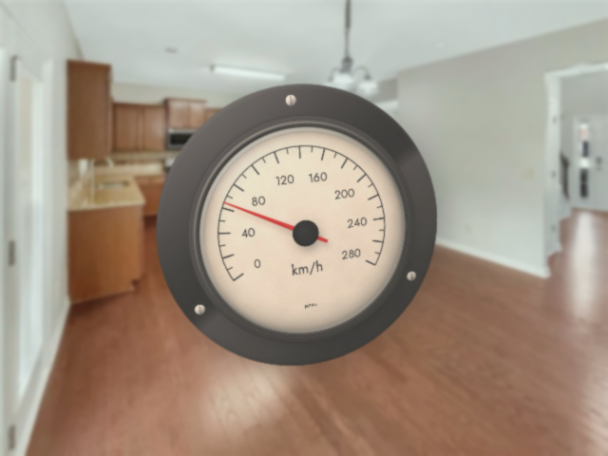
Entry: 65 km/h
